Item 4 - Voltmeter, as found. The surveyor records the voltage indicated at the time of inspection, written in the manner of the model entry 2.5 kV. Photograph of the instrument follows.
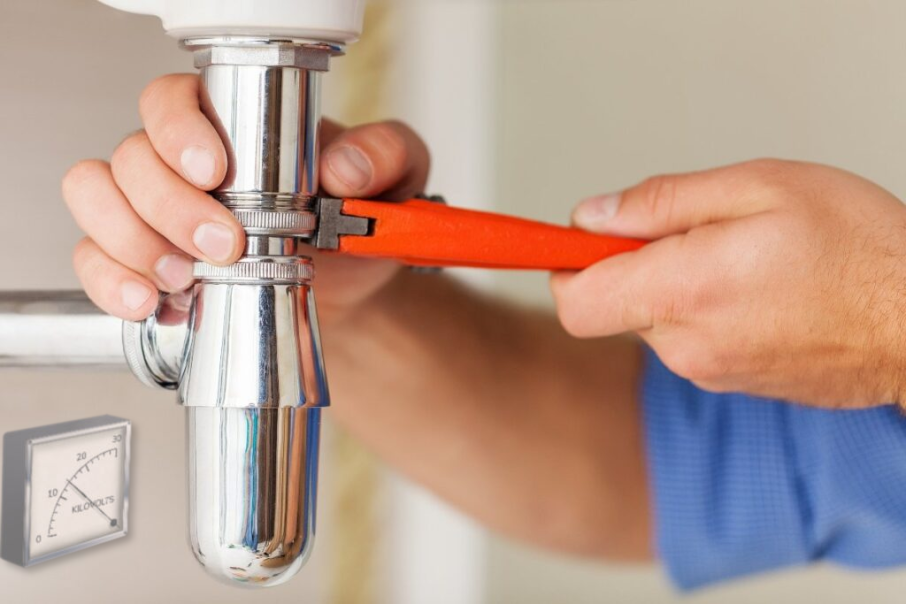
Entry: 14 kV
